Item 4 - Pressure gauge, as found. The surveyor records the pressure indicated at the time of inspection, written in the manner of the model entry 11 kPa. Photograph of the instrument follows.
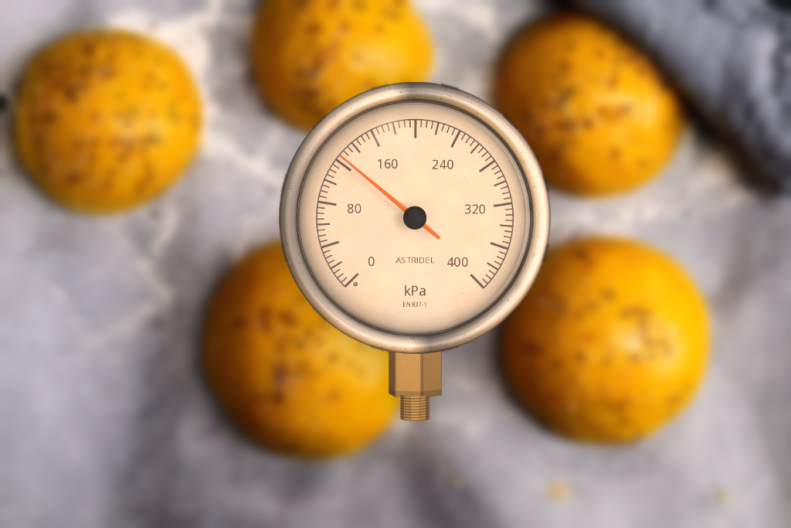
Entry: 125 kPa
